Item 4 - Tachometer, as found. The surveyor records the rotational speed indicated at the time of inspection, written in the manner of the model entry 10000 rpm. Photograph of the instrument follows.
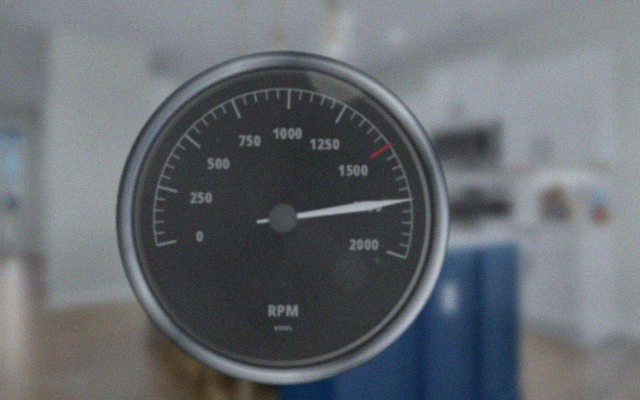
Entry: 1750 rpm
